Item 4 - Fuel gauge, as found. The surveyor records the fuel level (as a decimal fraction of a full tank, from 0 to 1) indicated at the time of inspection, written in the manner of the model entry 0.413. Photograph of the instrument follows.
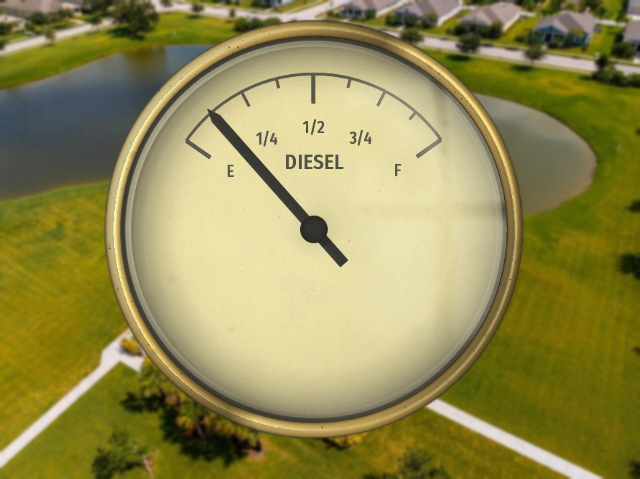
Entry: 0.125
